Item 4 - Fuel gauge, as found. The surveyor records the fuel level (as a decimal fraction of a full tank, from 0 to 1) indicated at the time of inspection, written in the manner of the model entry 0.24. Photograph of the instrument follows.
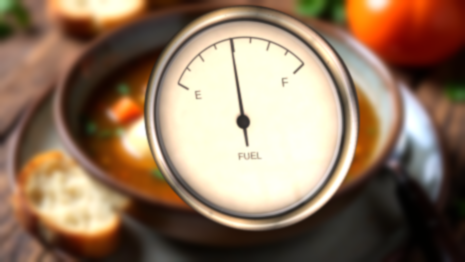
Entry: 0.5
